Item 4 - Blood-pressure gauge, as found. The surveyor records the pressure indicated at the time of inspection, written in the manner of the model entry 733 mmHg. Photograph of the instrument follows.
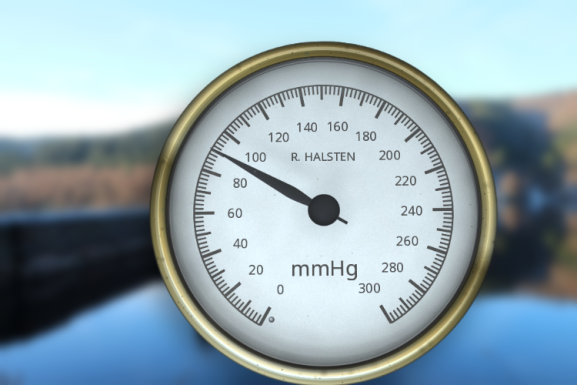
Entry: 90 mmHg
